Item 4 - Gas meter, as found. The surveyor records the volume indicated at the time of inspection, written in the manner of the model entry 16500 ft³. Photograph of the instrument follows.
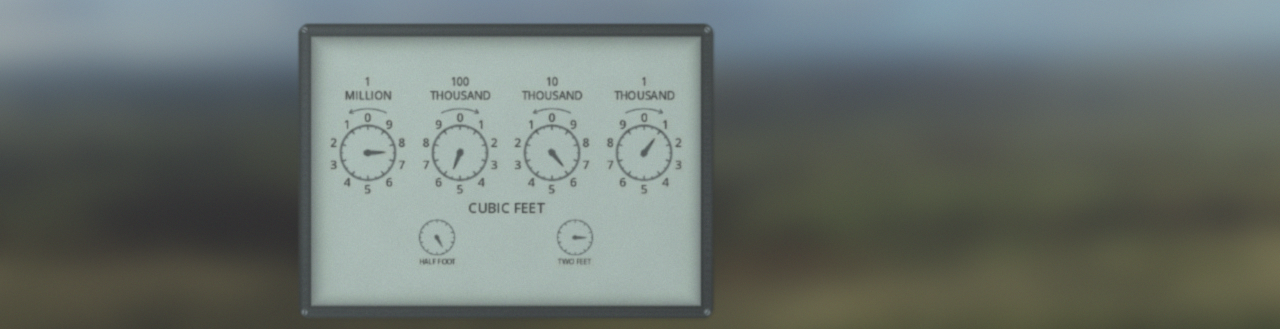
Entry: 756100 ft³
